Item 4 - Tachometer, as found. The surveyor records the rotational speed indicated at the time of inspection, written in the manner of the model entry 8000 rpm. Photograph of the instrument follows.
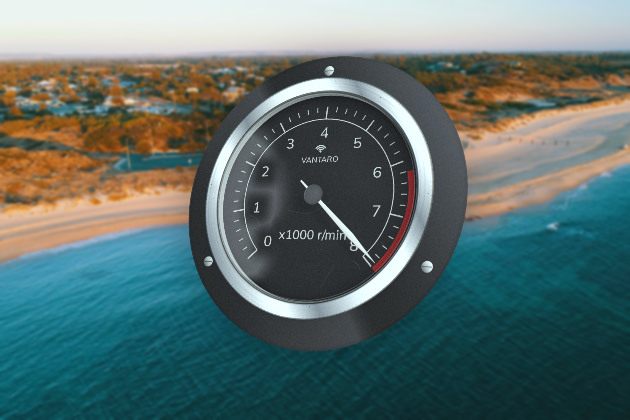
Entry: 7900 rpm
